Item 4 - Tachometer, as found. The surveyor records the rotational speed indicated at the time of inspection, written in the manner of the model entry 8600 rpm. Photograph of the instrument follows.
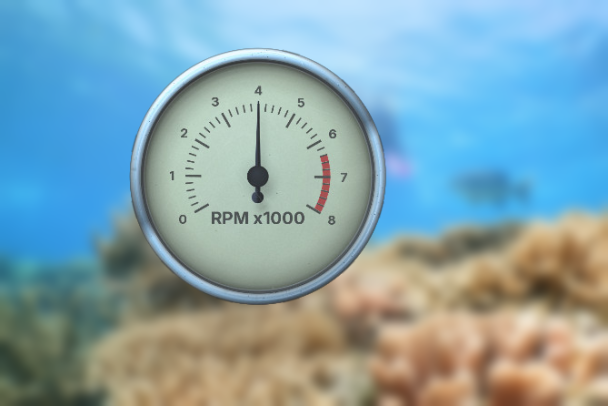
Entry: 4000 rpm
